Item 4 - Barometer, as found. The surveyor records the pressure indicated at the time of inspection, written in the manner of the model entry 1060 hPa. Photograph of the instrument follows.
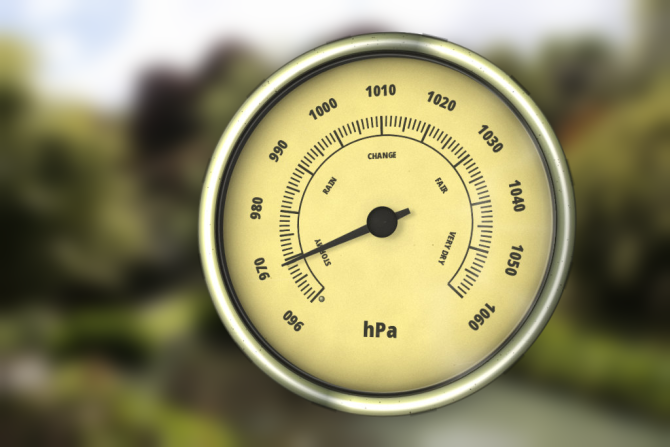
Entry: 969 hPa
